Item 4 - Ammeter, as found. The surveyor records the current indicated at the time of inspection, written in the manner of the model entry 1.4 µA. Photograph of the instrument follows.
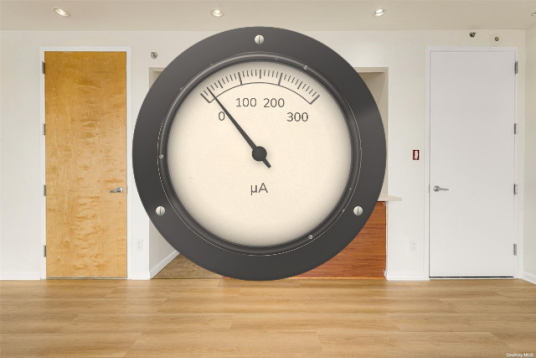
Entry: 20 µA
